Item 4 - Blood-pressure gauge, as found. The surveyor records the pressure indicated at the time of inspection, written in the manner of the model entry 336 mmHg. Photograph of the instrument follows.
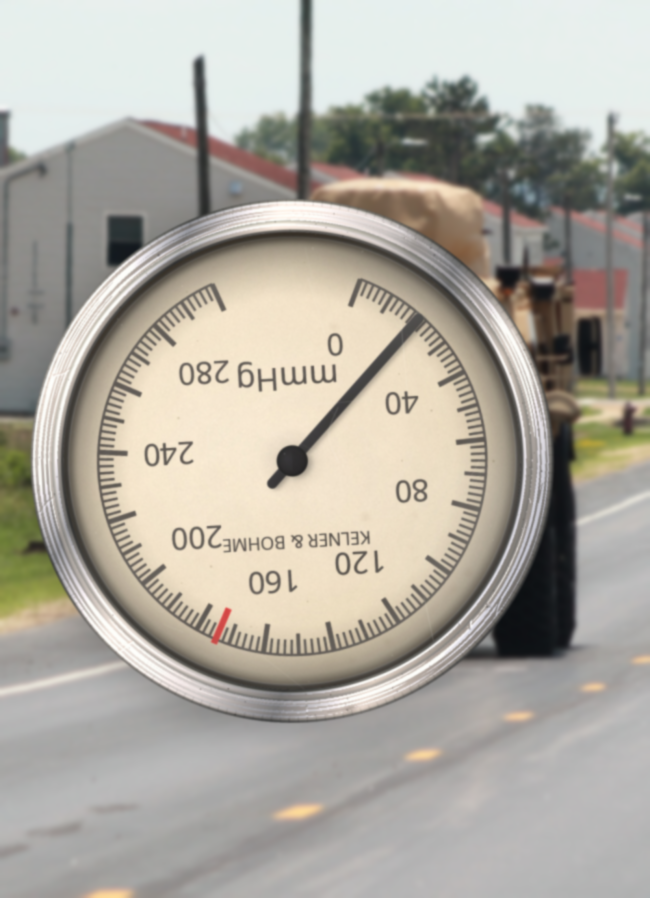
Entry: 20 mmHg
